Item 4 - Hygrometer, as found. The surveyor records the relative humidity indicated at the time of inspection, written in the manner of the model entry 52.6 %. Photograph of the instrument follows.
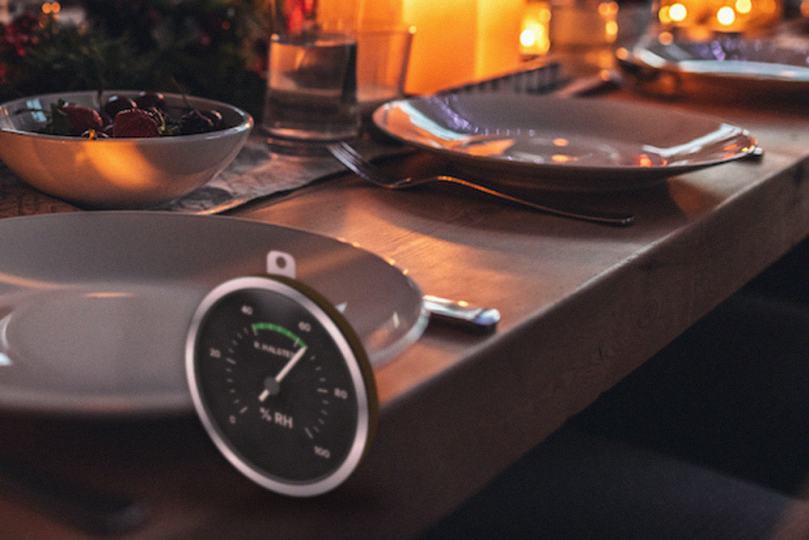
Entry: 64 %
